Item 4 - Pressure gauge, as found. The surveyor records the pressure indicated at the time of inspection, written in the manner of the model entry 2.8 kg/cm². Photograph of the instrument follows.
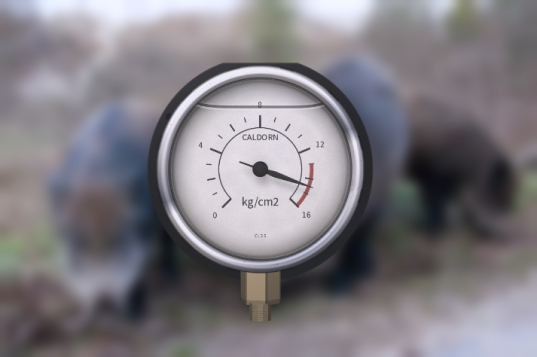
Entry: 14.5 kg/cm²
